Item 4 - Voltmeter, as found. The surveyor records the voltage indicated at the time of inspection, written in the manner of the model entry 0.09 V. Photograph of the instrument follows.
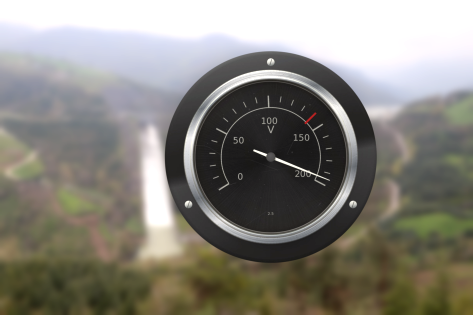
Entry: 195 V
